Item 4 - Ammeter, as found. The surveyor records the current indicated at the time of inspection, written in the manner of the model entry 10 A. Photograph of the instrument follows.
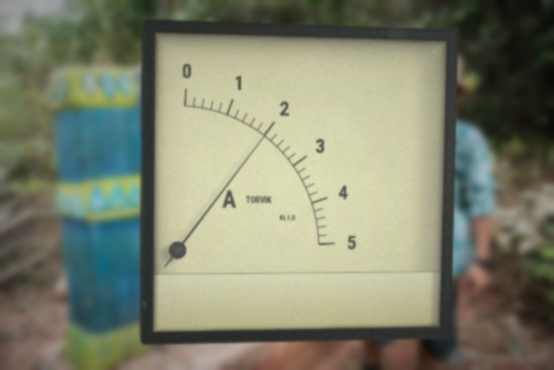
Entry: 2 A
